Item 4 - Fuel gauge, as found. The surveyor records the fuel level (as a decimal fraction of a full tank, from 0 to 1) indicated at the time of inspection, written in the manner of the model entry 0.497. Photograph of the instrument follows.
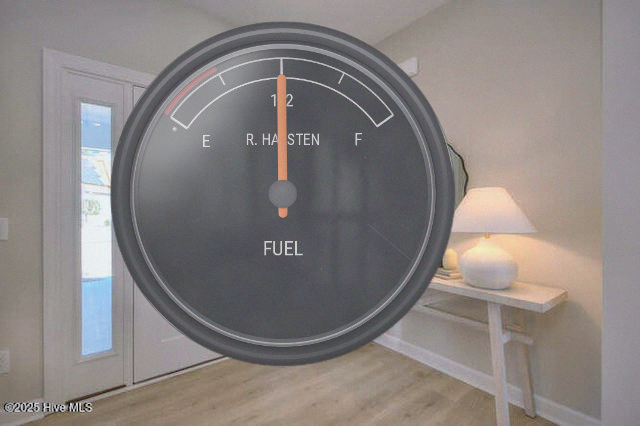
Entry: 0.5
